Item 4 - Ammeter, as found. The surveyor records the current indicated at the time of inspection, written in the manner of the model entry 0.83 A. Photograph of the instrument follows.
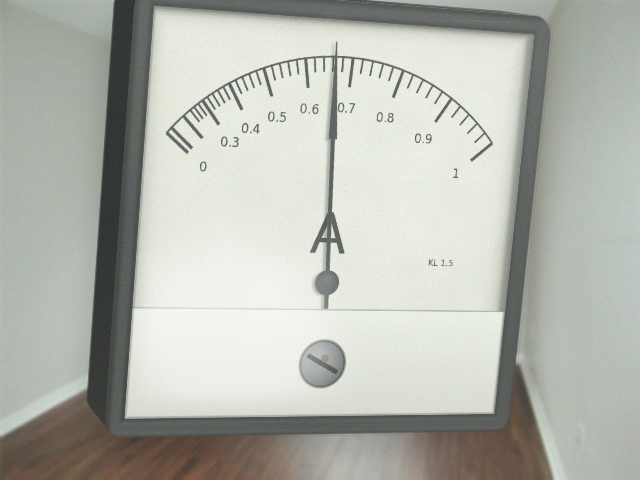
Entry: 0.66 A
